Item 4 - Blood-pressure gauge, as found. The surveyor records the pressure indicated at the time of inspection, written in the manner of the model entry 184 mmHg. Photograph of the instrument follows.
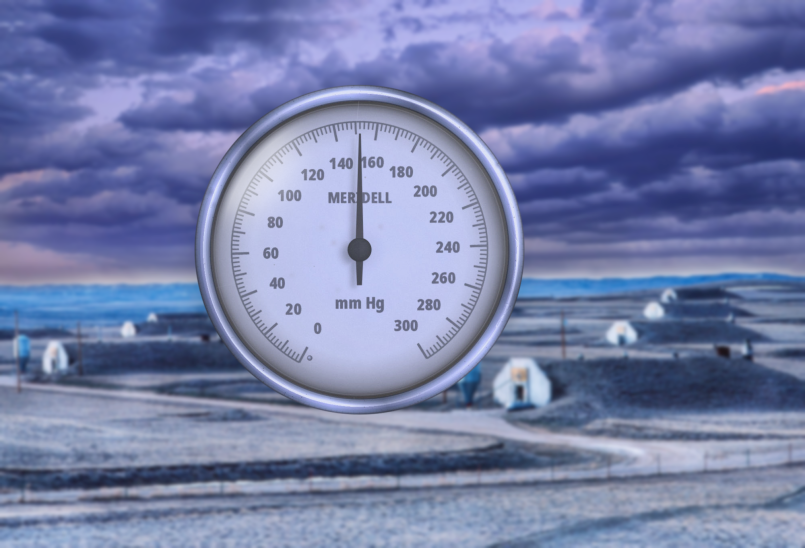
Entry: 152 mmHg
